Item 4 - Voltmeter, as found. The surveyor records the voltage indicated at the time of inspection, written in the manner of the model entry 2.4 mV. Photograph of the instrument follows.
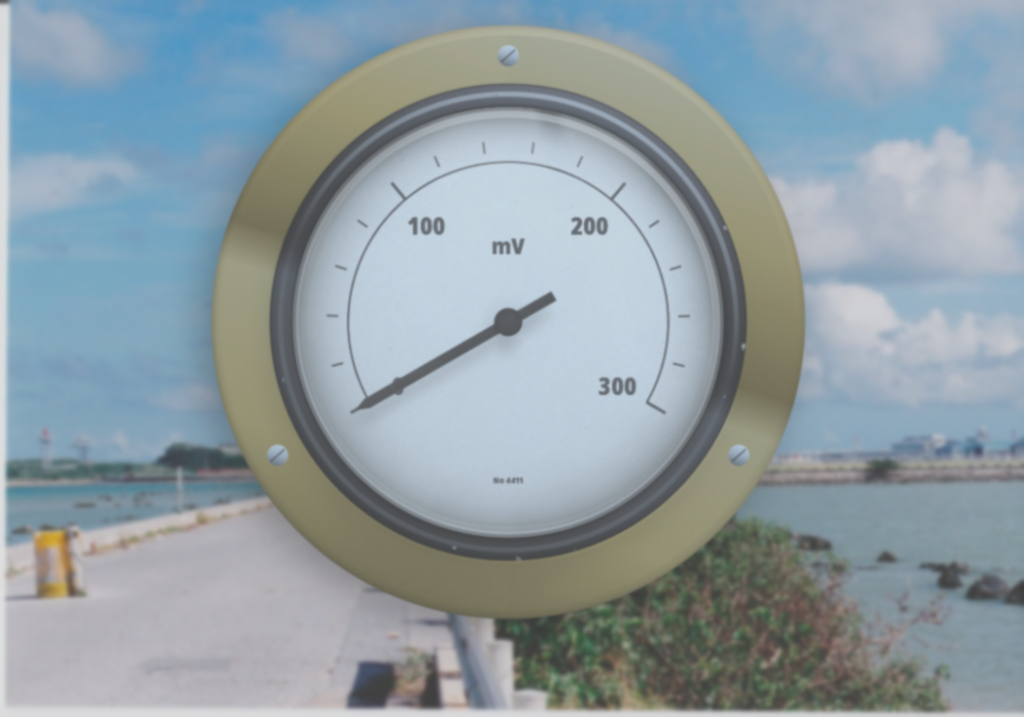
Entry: 0 mV
